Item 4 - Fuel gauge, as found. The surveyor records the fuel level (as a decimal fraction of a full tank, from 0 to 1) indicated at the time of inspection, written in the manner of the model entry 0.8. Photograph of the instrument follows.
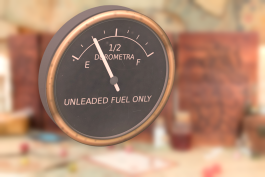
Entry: 0.25
